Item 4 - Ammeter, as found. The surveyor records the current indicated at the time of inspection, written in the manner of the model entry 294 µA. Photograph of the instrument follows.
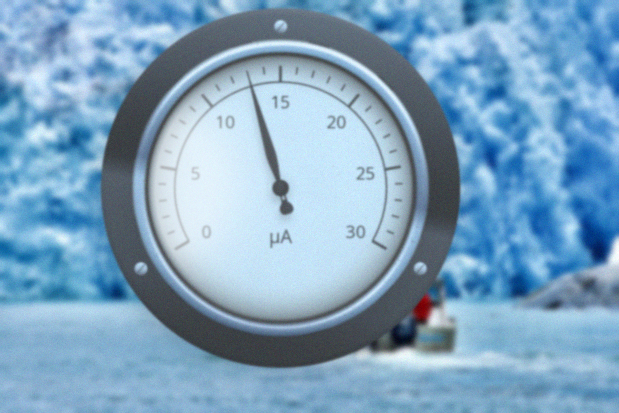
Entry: 13 µA
